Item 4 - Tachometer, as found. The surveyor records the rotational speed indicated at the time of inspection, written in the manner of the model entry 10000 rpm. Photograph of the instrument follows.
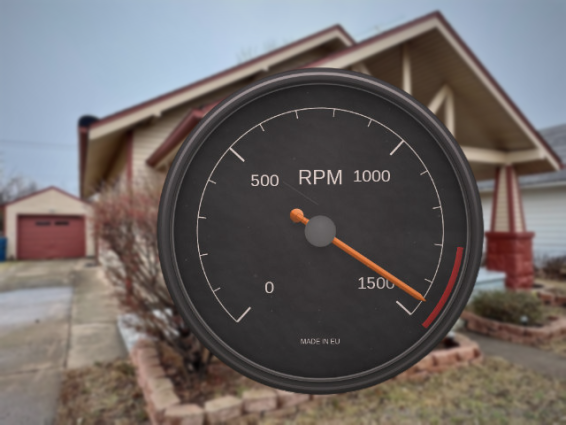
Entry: 1450 rpm
